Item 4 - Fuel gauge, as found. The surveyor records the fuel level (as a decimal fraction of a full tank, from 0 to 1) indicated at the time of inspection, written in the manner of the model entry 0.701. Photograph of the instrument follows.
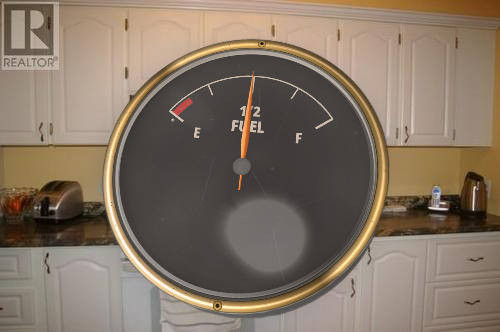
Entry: 0.5
